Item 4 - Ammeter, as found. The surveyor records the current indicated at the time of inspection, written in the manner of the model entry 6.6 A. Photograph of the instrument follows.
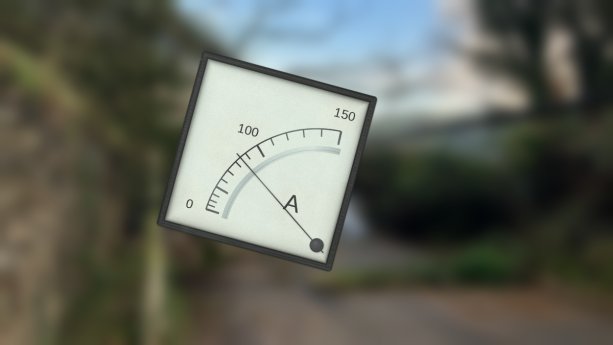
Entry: 85 A
